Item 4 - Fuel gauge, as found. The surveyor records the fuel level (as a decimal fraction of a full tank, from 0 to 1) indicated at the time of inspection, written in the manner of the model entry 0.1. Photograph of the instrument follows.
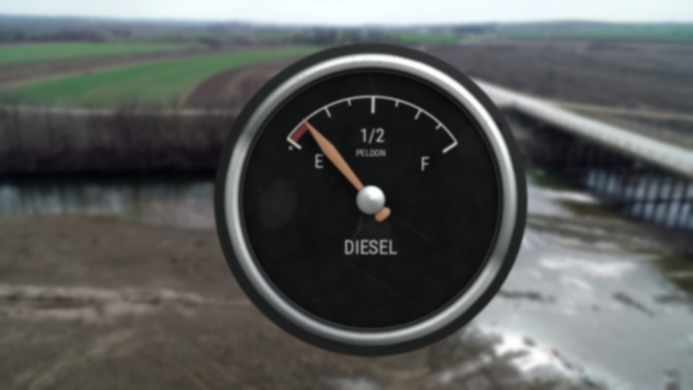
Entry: 0.125
